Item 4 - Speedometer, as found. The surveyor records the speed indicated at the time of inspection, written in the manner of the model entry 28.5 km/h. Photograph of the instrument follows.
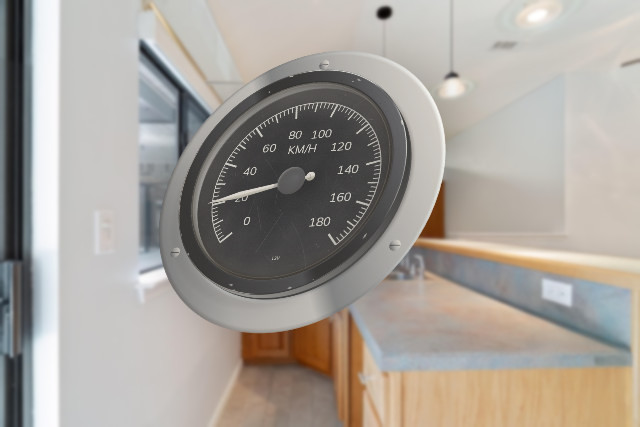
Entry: 20 km/h
